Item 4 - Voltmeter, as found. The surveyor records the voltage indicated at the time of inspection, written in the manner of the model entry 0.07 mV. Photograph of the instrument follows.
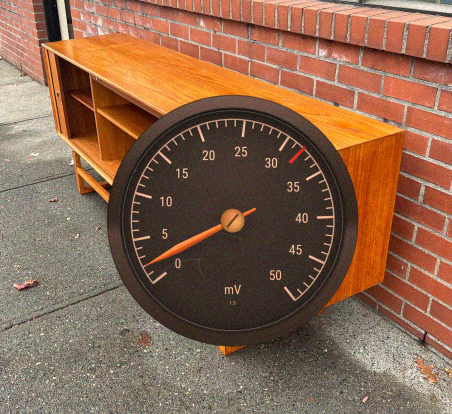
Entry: 2 mV
